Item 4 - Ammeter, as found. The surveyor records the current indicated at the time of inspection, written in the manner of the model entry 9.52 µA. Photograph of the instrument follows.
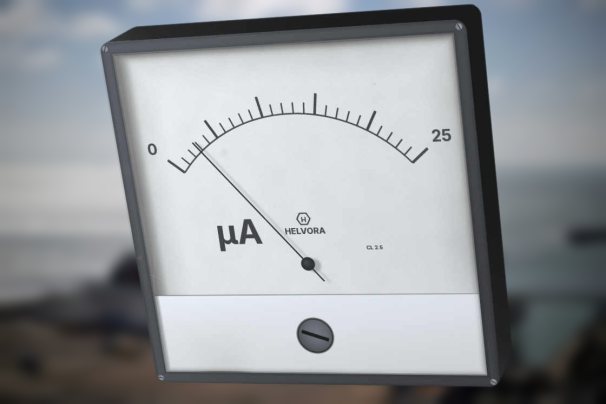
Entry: 3 µA
